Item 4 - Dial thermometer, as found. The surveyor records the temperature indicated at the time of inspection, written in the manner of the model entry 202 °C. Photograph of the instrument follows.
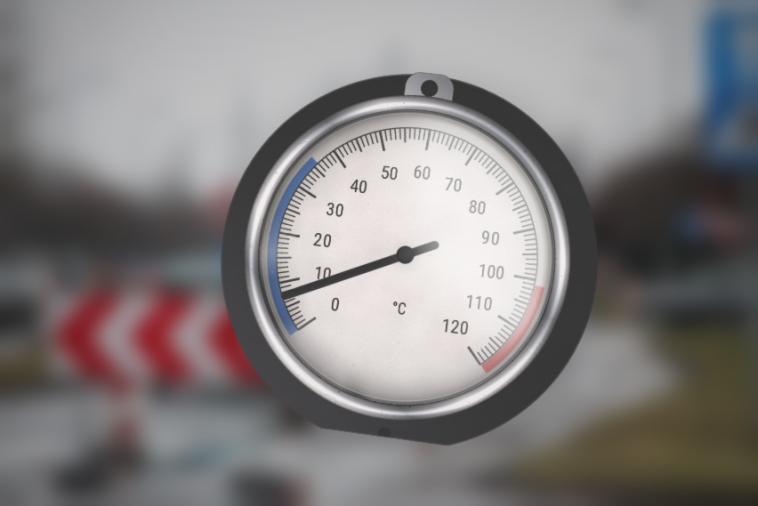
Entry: 7 °C
